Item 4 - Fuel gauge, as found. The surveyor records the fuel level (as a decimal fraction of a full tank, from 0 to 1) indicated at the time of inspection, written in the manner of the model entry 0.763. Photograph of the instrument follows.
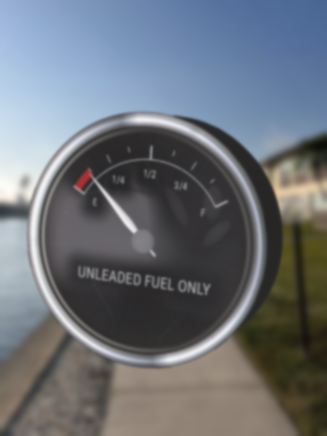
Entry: 0.125
